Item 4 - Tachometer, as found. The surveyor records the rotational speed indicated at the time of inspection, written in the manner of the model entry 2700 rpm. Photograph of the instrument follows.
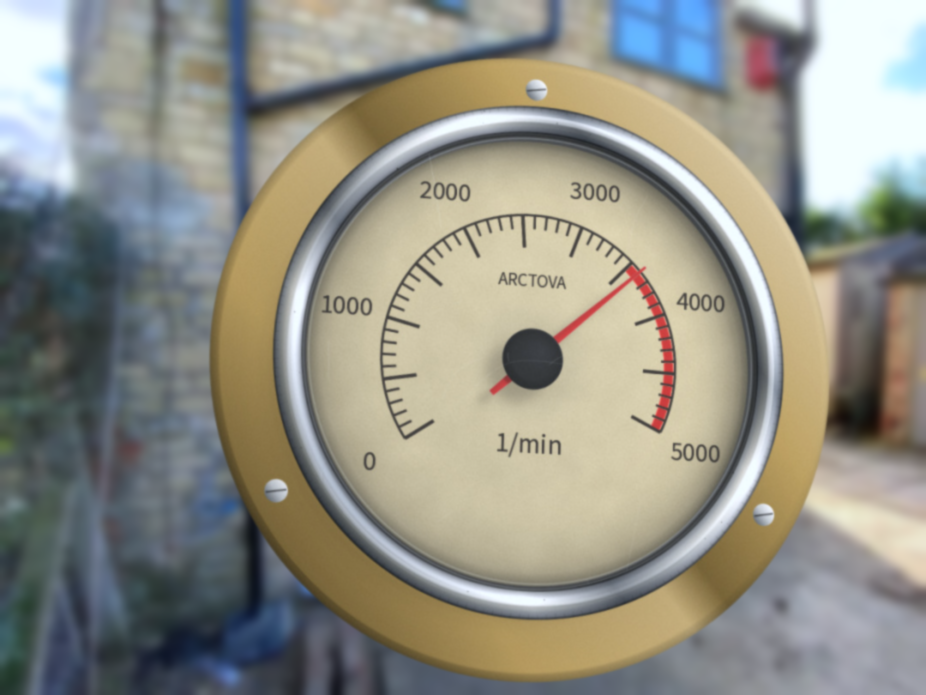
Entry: 3600 rpm
